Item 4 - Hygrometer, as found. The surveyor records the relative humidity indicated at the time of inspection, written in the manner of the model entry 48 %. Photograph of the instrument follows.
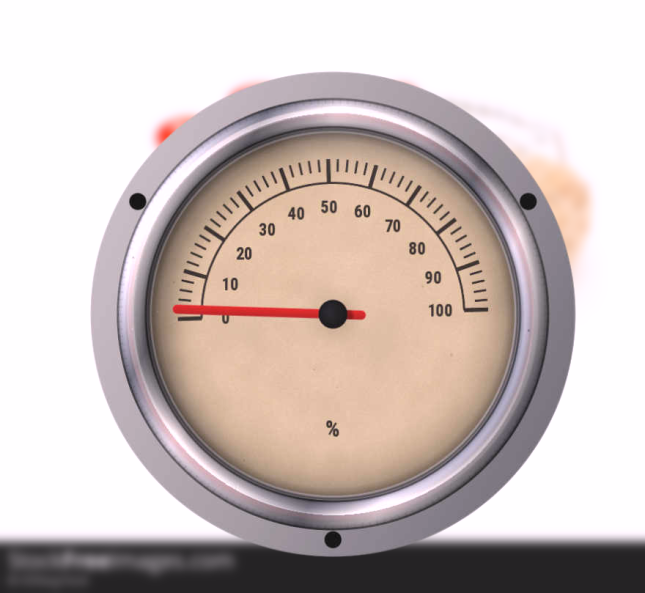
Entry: 2 %
